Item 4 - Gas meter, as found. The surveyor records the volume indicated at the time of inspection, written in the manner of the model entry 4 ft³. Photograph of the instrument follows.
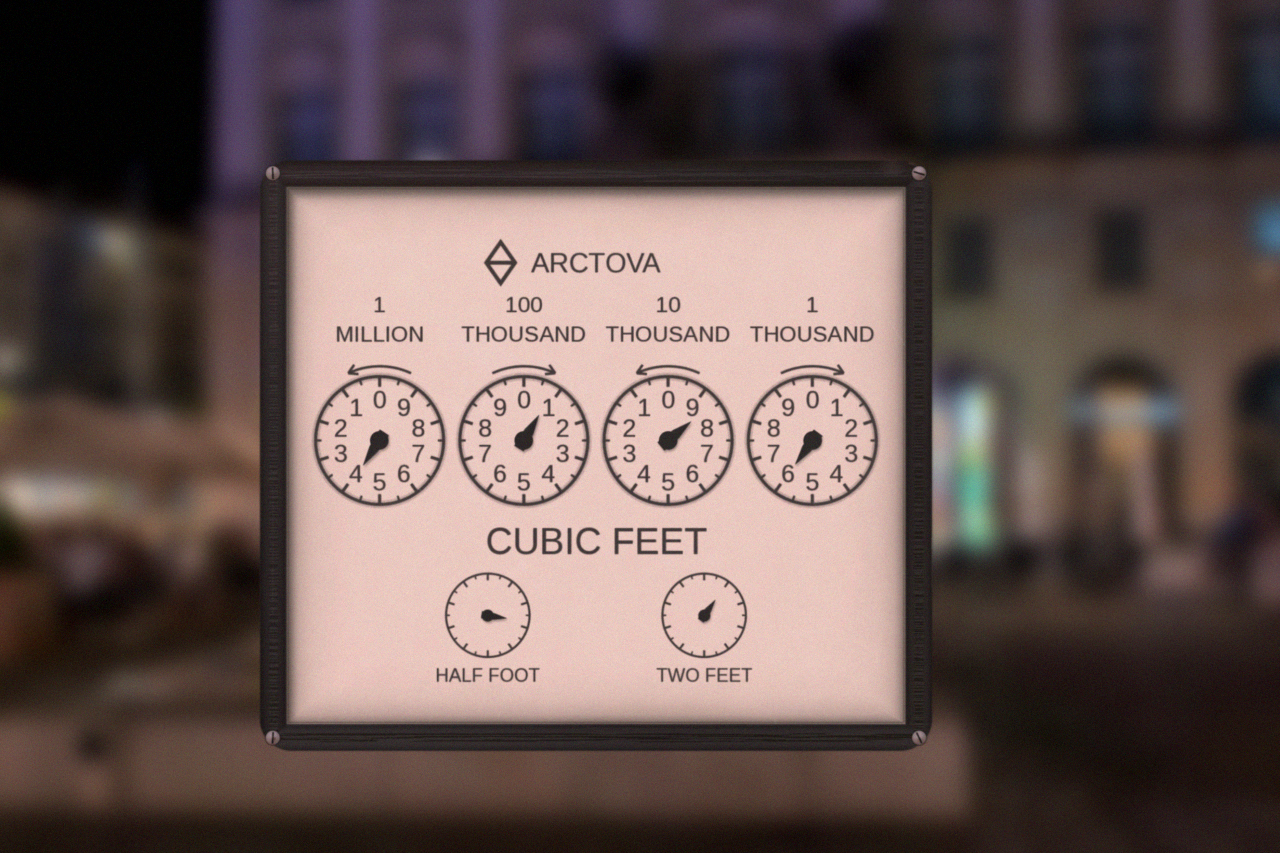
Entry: 408600 ft³
